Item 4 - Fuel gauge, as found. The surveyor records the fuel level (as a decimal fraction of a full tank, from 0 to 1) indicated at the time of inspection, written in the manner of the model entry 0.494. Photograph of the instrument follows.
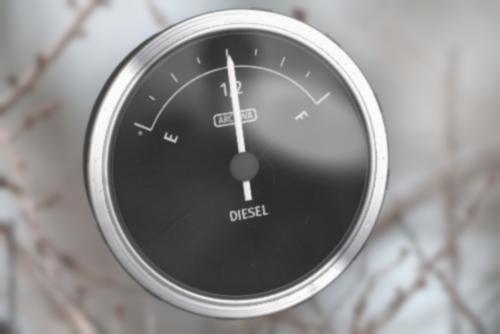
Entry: 0.5
